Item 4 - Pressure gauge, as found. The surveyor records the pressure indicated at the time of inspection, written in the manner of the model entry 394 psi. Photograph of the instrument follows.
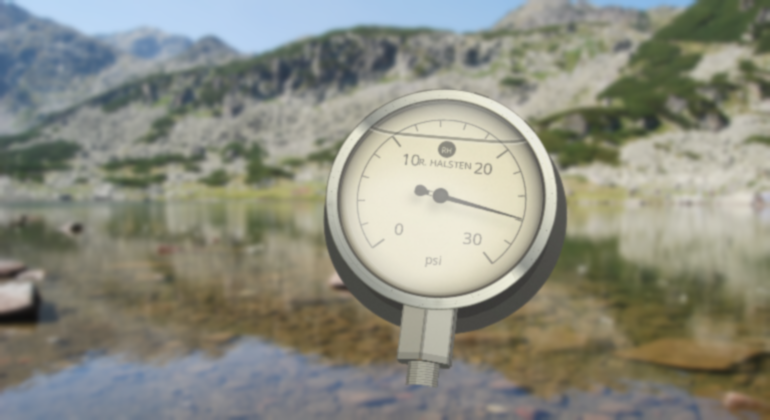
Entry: 26 psi
